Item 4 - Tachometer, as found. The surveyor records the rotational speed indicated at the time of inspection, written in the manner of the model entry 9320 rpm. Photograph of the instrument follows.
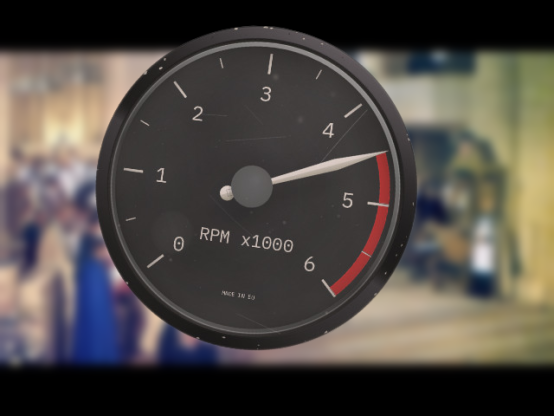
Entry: 4500 rpm
